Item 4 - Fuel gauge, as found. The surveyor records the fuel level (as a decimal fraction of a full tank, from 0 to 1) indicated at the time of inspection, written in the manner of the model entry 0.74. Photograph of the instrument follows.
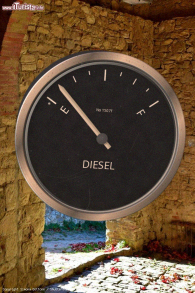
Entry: 0.125
